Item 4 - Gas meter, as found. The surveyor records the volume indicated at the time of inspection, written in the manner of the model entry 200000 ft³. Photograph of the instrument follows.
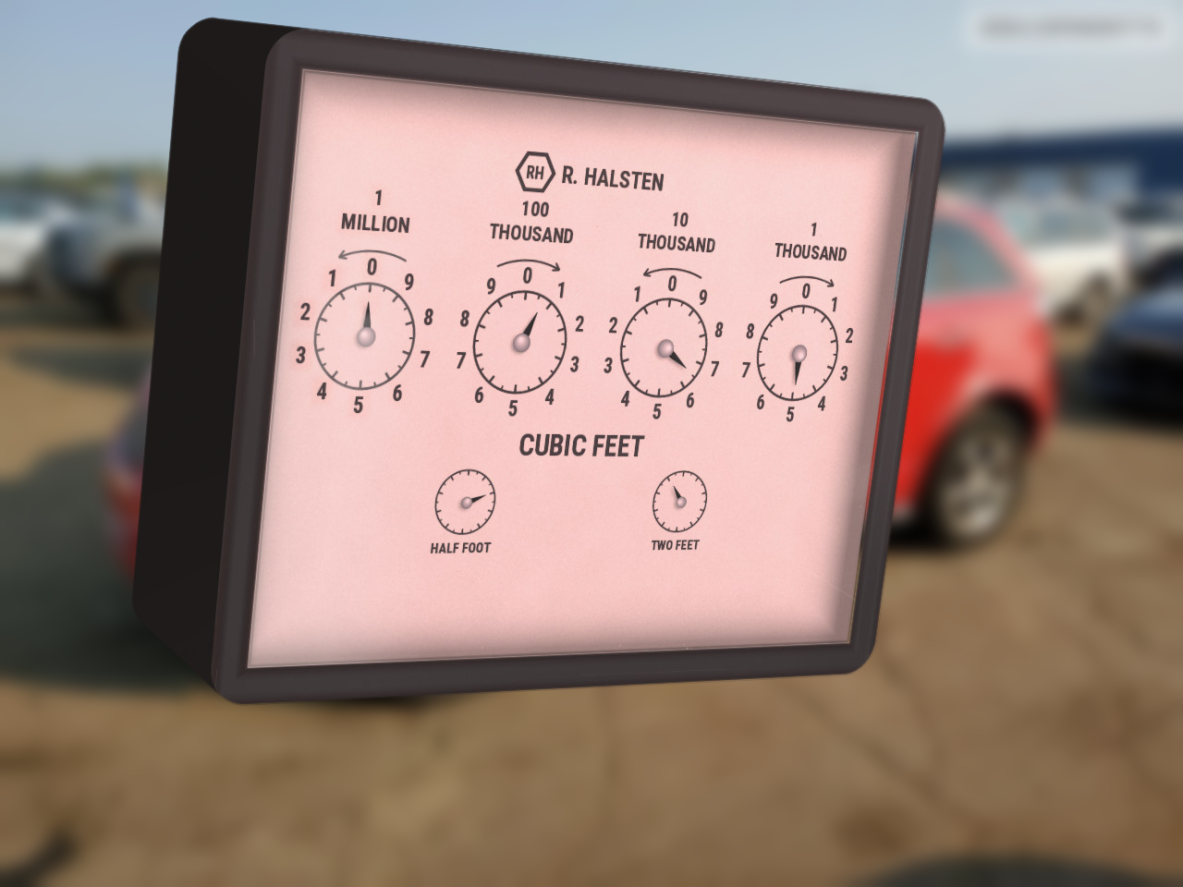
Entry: 6500 ft³
